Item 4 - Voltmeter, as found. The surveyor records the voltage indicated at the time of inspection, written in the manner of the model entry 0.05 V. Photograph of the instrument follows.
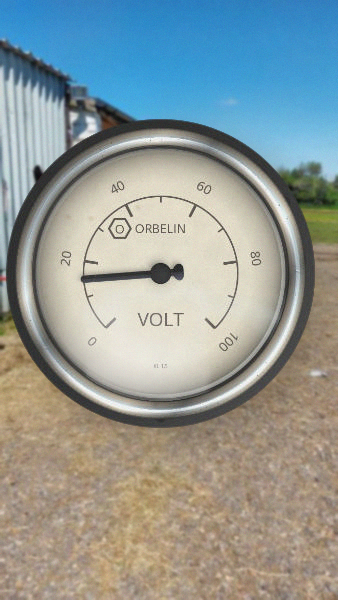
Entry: 15 V
